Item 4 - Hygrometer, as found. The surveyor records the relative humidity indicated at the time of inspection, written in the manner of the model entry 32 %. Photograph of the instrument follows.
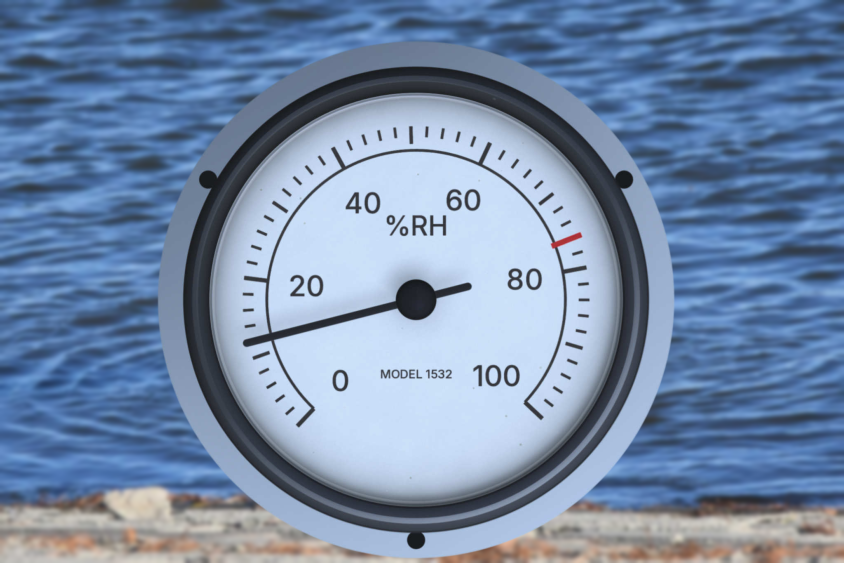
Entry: 12 %
